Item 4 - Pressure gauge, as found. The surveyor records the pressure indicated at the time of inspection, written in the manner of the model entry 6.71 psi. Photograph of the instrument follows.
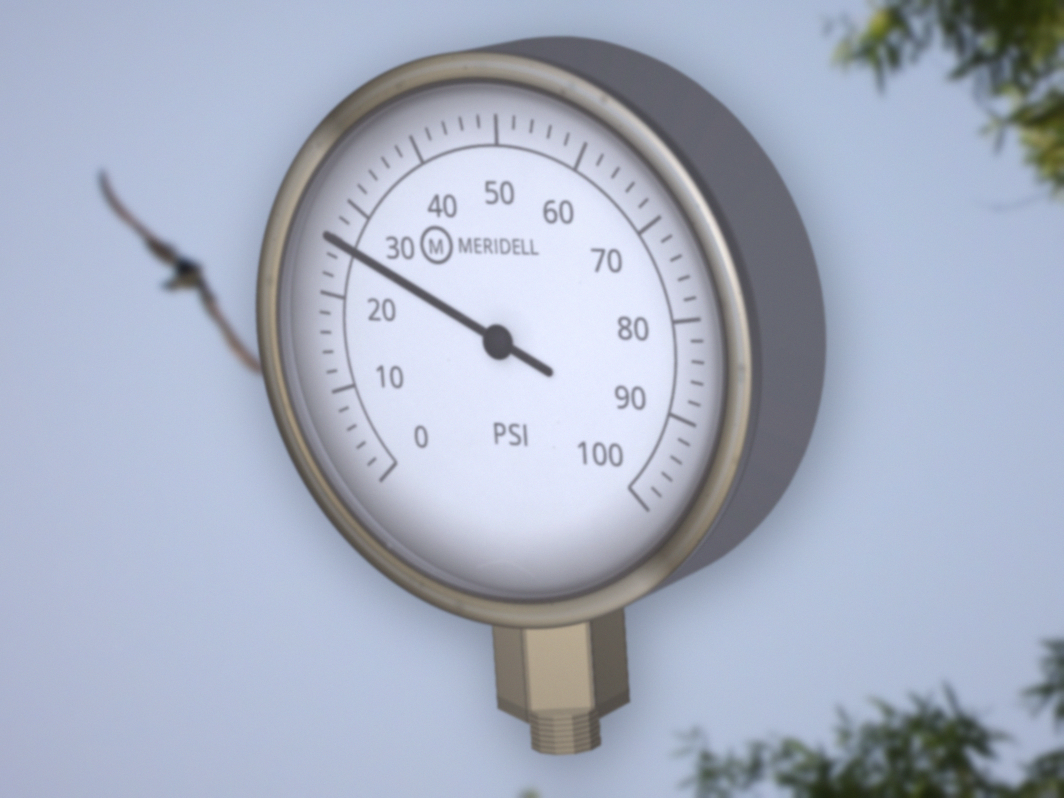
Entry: 26 psi
